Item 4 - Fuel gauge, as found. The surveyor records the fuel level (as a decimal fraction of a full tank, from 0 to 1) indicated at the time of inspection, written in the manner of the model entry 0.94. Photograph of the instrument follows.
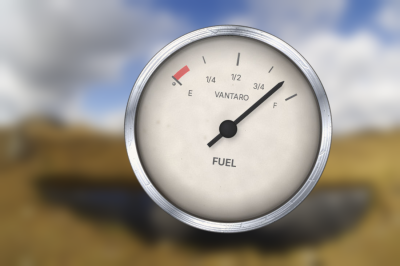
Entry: 0.875
